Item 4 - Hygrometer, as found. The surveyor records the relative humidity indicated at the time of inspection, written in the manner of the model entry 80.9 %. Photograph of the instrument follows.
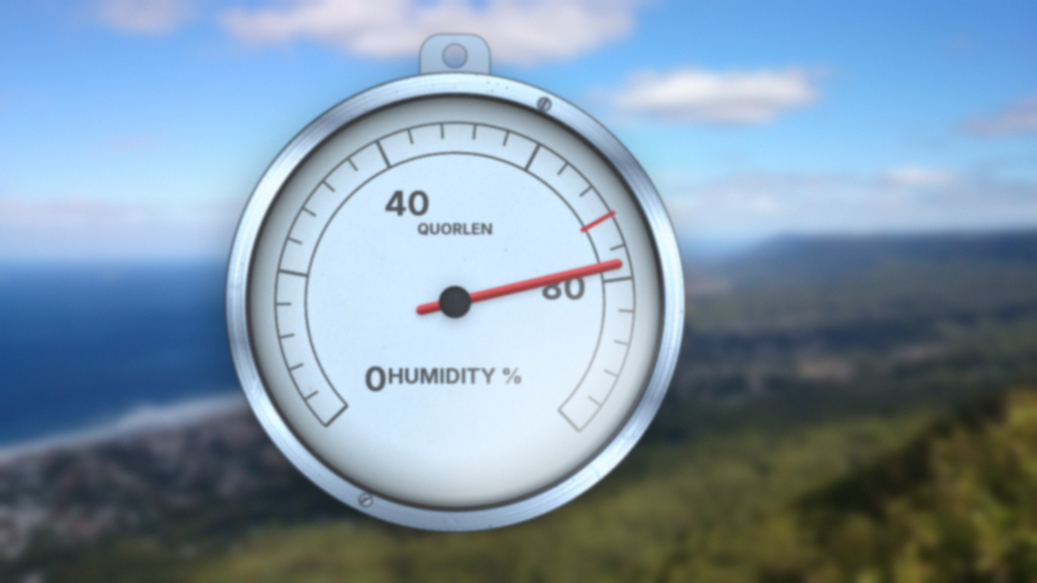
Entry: 78 %
